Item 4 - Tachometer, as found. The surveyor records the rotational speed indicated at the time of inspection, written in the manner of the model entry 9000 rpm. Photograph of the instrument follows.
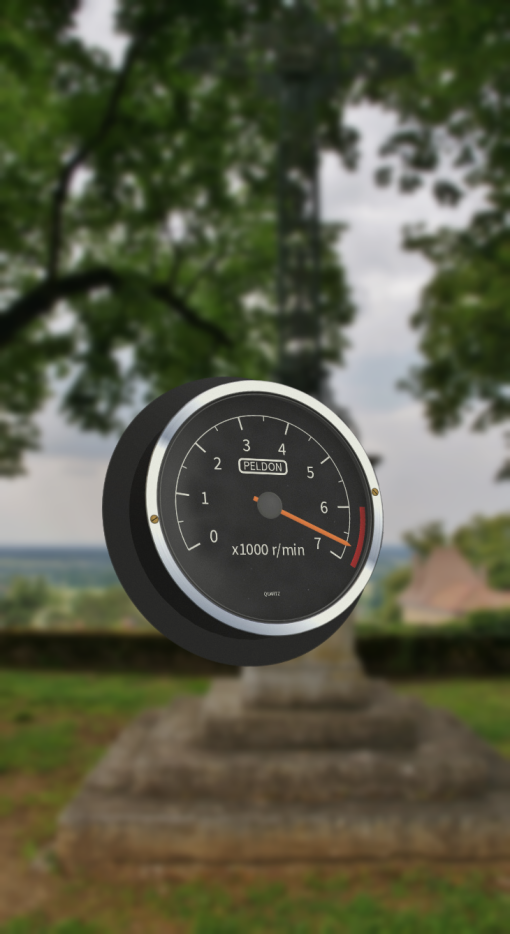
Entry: 6750 rpm
